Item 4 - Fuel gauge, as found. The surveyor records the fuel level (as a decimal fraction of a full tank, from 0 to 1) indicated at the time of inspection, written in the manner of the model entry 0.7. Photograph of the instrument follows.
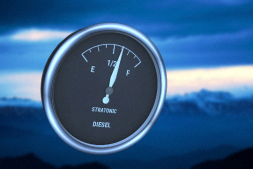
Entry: 0.625
